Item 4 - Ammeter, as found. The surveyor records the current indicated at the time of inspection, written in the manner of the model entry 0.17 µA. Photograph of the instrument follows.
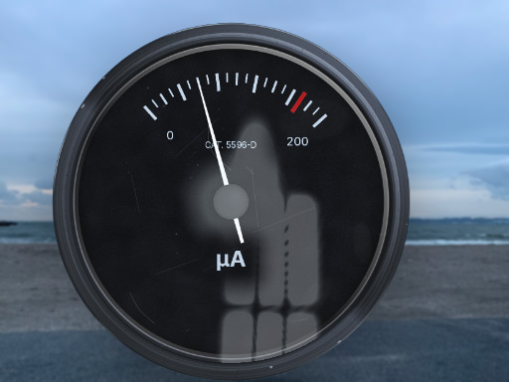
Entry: 60 µA
